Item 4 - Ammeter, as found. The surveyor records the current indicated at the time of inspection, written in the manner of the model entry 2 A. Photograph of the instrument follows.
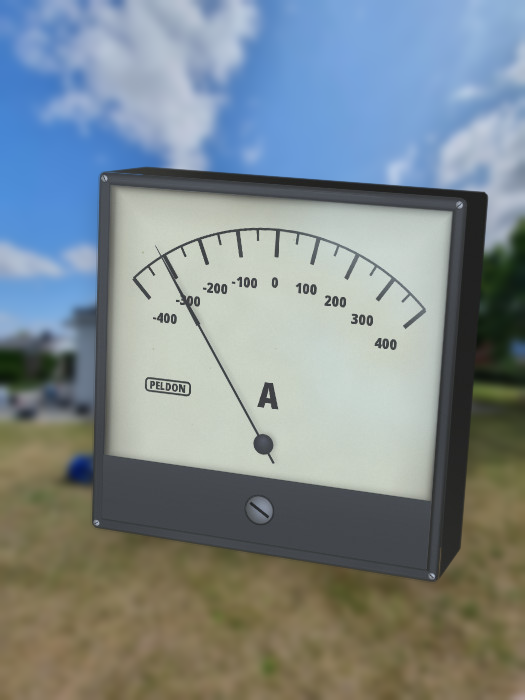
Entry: -300 A
